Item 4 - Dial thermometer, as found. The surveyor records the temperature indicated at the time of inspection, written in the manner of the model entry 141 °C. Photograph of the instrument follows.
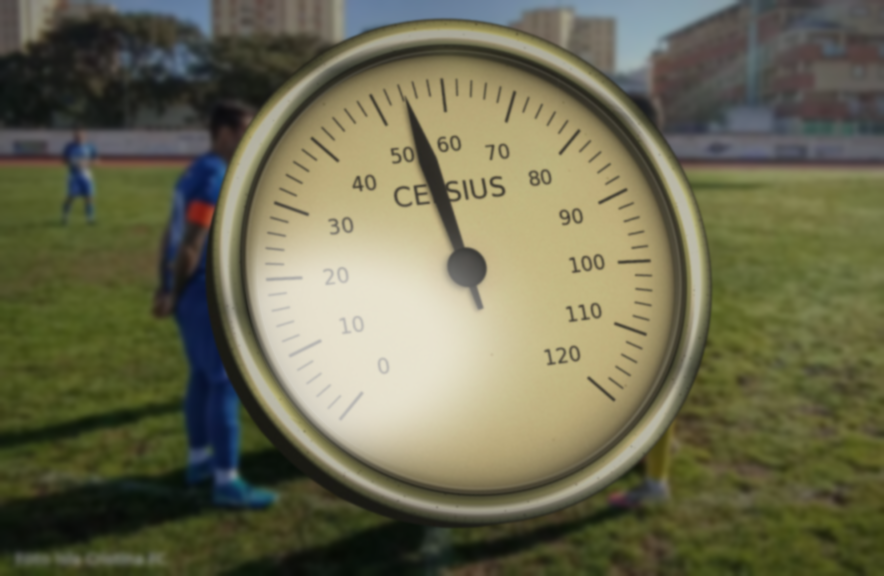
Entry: 54 °C
